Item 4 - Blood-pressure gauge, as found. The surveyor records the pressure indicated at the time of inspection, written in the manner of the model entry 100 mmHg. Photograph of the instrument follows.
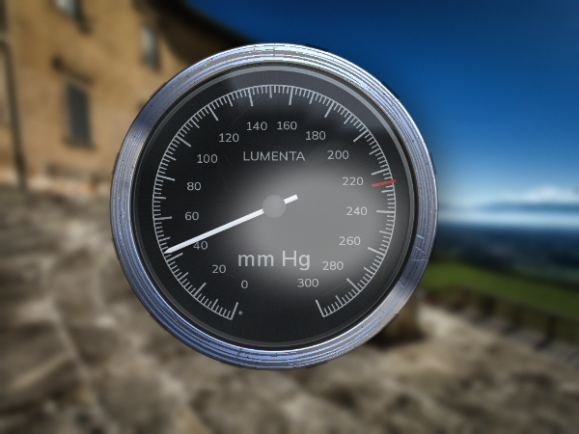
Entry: 44 mmHg
